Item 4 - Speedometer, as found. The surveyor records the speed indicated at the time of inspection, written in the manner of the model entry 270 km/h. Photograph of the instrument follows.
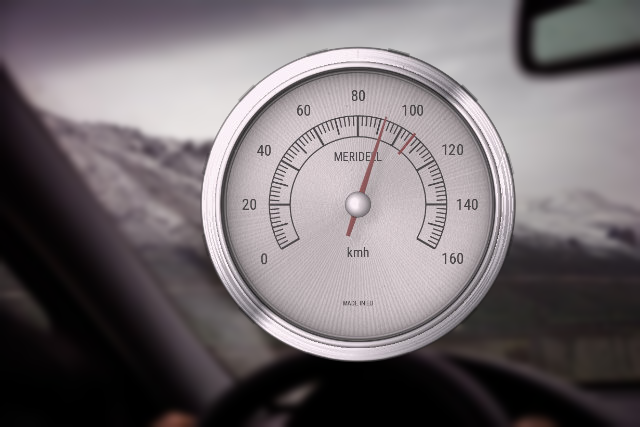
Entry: 92 km/h
